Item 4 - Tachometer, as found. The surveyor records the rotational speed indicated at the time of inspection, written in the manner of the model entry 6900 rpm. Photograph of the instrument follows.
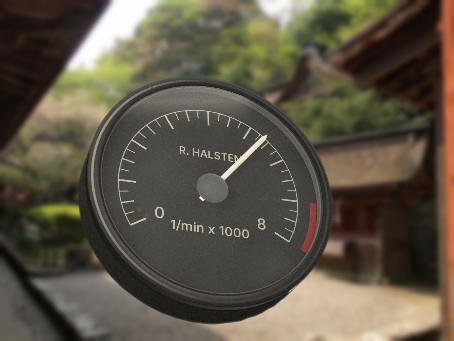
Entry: 5375 rpm
